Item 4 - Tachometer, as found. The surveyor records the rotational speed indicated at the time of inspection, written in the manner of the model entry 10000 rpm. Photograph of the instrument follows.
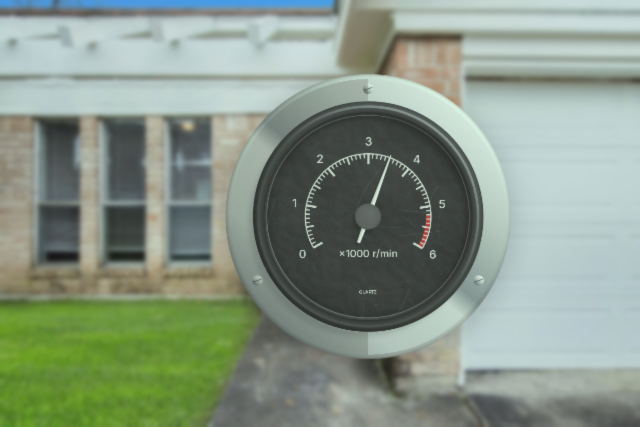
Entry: 3500 rpm
